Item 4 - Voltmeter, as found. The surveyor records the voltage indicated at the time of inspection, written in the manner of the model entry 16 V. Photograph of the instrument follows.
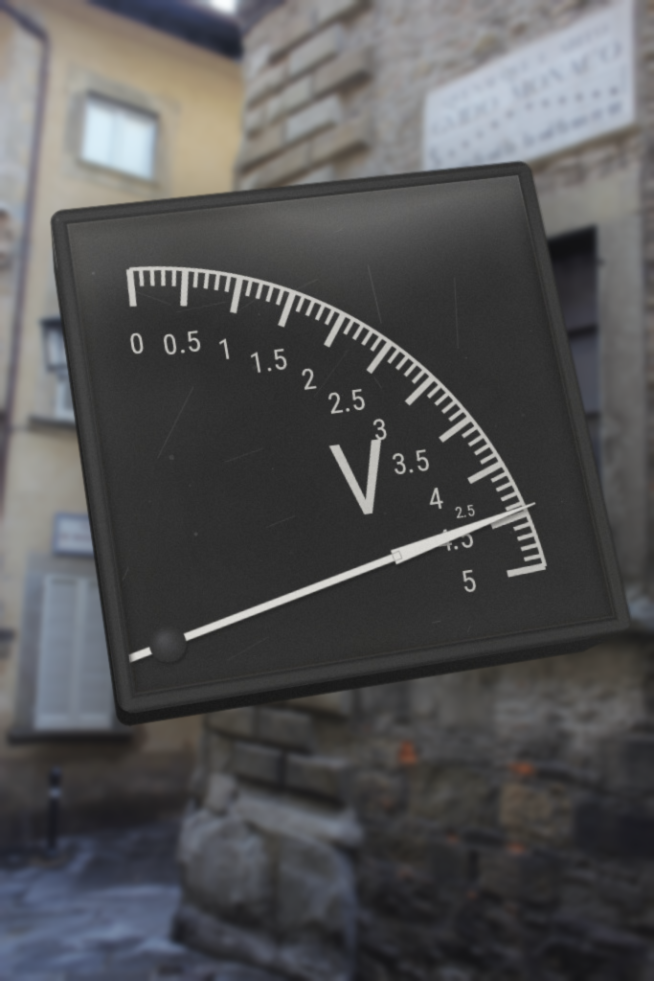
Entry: 4.45 V
